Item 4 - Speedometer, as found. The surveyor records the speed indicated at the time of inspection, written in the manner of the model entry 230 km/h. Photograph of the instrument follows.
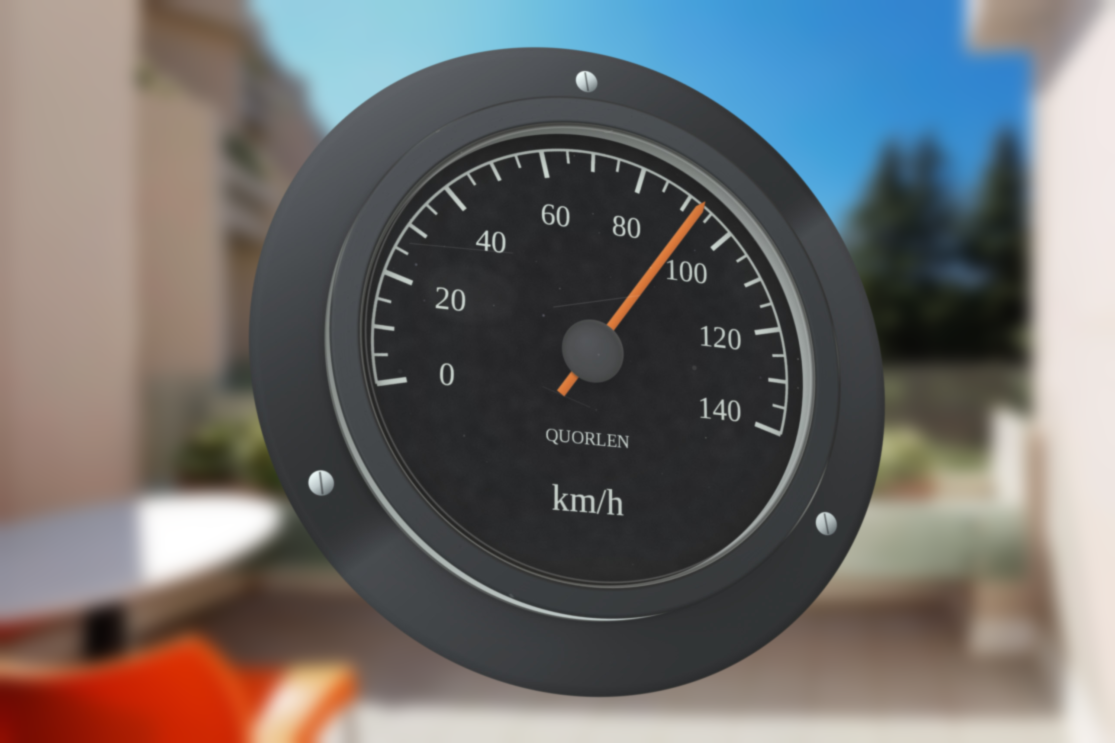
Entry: 92.5 km/h
